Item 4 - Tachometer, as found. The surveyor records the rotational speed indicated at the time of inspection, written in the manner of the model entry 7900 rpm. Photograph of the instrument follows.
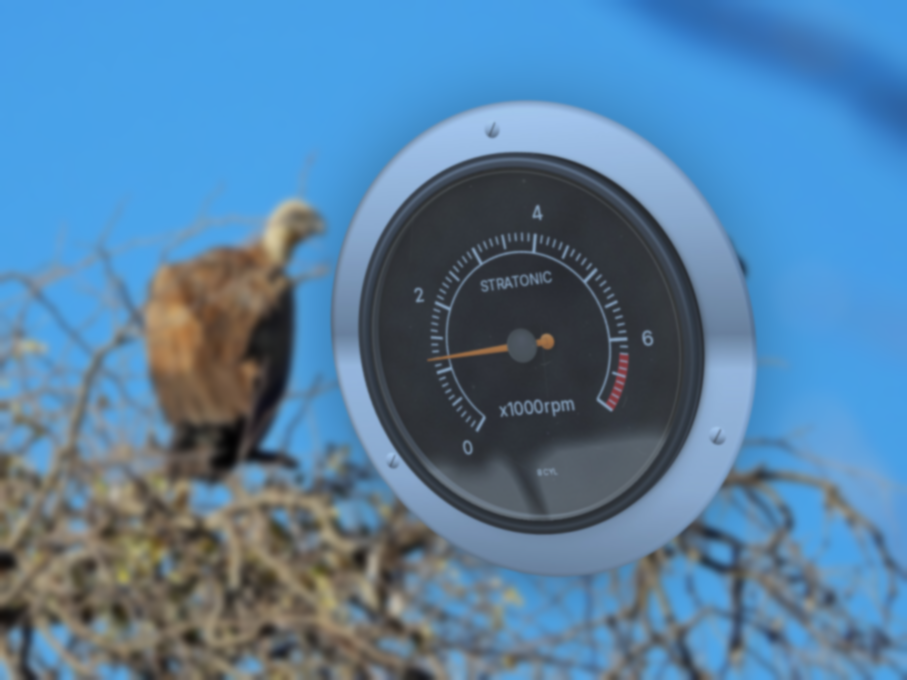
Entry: 1200 rpm
